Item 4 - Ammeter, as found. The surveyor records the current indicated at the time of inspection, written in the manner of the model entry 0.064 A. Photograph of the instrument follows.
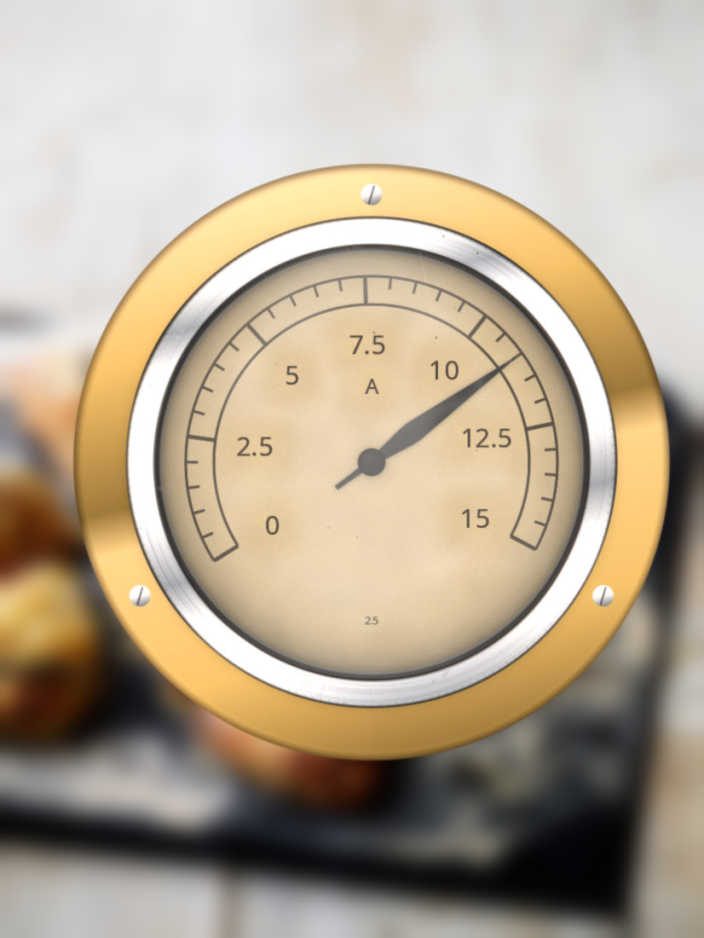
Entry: 11 A
